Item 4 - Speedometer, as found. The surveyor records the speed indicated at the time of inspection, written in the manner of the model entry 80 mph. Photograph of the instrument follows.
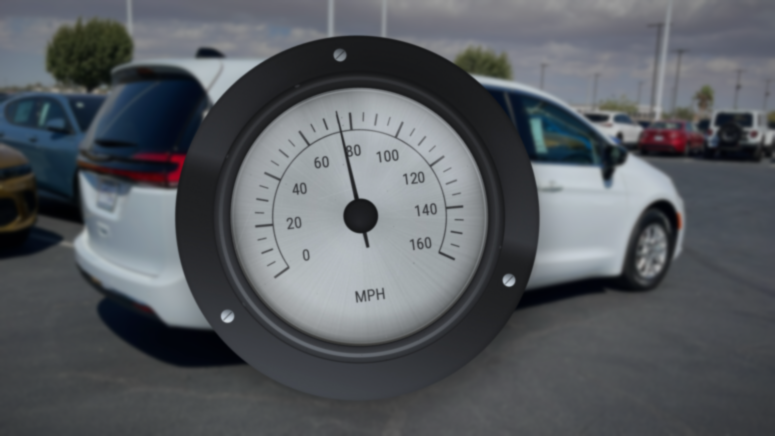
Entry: 75 mph
